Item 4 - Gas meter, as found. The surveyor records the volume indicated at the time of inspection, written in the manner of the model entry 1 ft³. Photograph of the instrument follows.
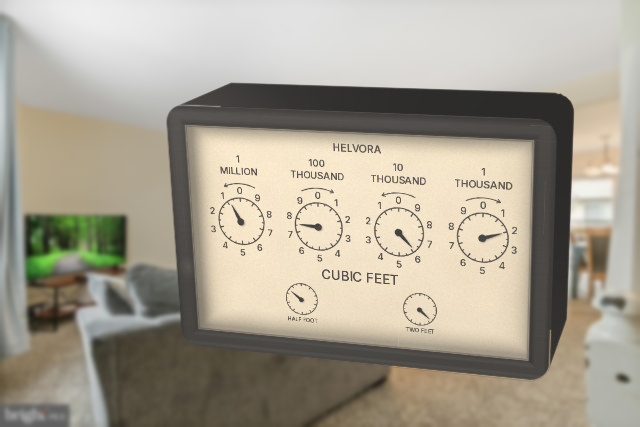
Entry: 76200 ft³
